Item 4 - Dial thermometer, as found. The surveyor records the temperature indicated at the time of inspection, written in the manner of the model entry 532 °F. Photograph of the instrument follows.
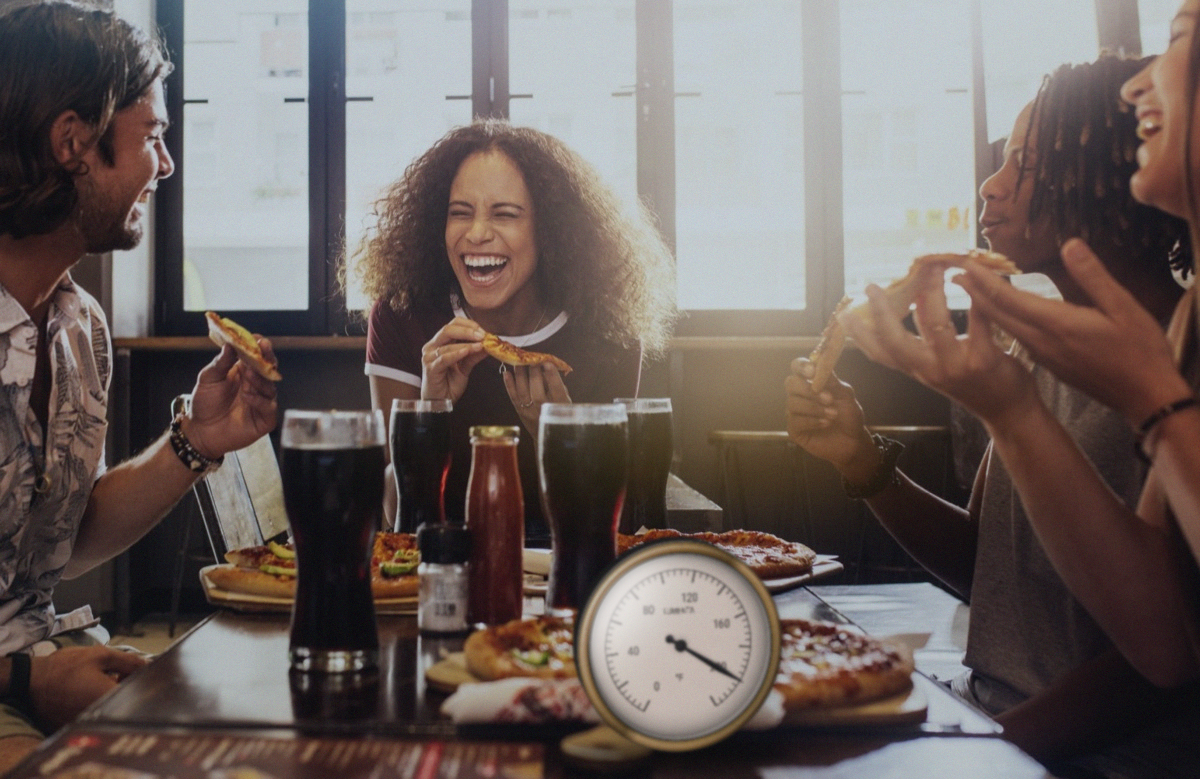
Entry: 200 °F
